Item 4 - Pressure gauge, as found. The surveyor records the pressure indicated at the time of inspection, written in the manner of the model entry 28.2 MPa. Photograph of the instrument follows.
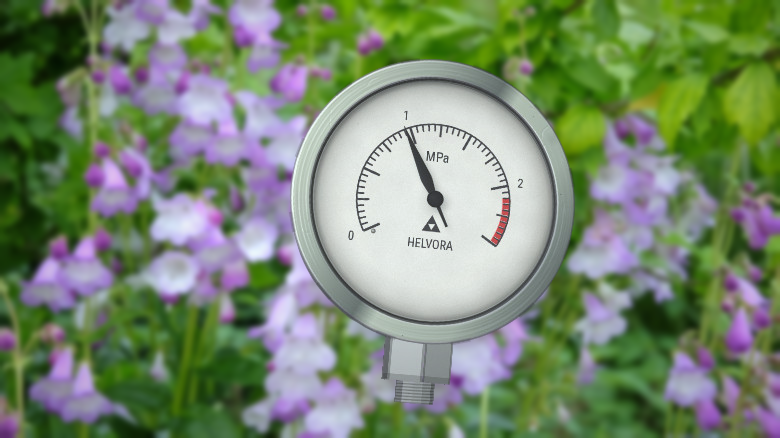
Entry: 0.95 MPa
